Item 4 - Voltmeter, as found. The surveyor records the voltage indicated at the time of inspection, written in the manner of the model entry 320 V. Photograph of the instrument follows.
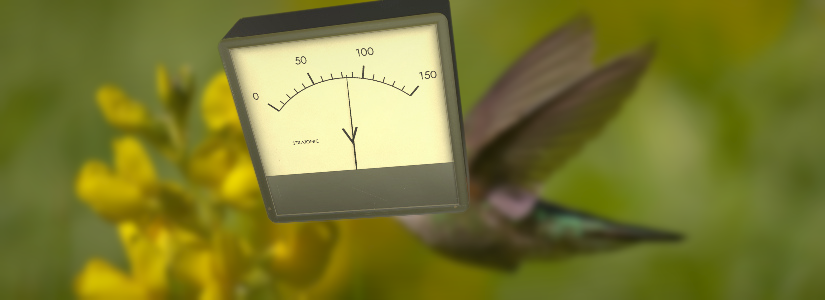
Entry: 85 V
